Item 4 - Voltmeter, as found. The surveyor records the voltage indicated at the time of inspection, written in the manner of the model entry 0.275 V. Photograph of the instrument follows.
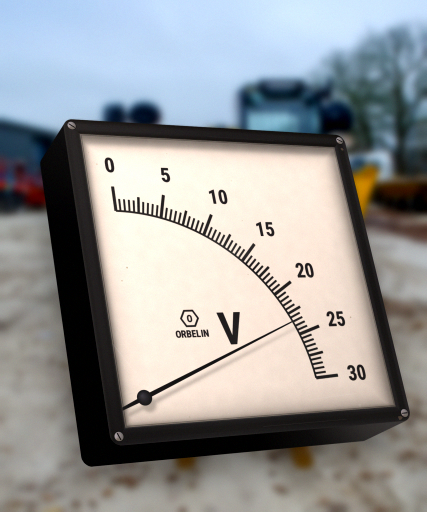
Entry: 23.5 V
